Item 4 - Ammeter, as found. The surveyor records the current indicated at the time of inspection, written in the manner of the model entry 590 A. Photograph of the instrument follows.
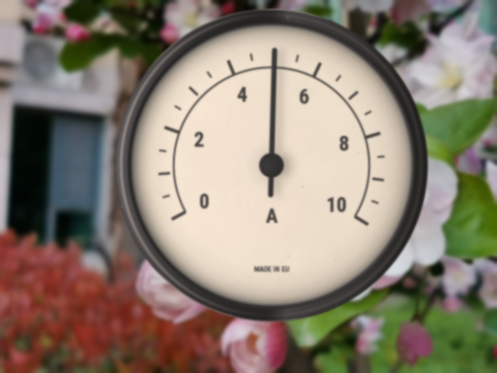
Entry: 5 A
